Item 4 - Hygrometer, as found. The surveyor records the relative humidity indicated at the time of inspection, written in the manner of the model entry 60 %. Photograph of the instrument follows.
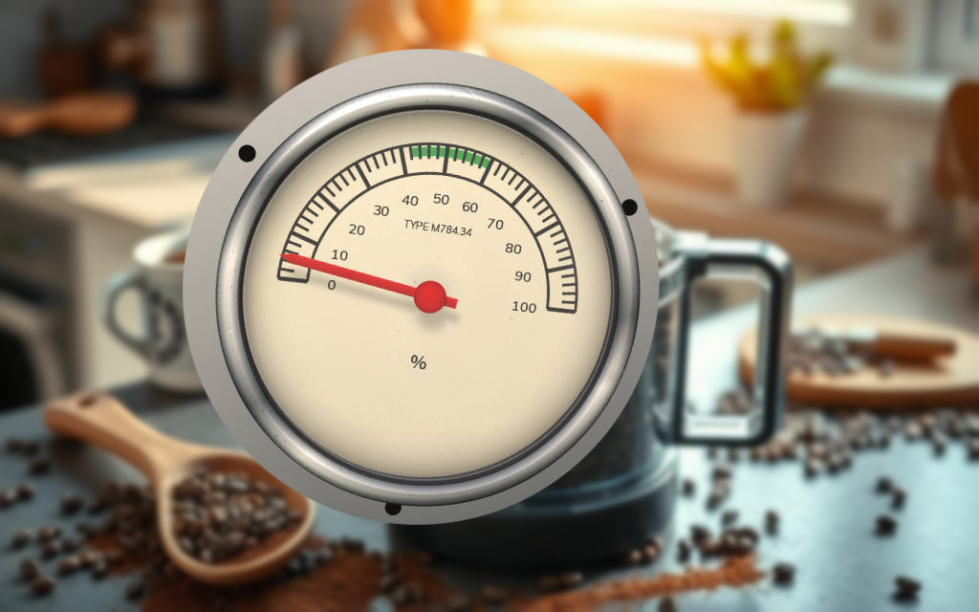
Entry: 5 %
